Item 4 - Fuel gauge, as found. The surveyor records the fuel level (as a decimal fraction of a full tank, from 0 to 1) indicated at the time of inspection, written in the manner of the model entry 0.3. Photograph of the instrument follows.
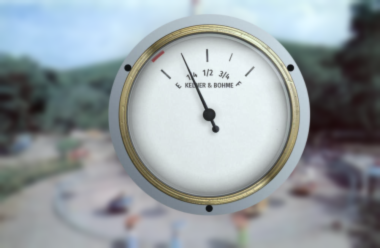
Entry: 0.25
